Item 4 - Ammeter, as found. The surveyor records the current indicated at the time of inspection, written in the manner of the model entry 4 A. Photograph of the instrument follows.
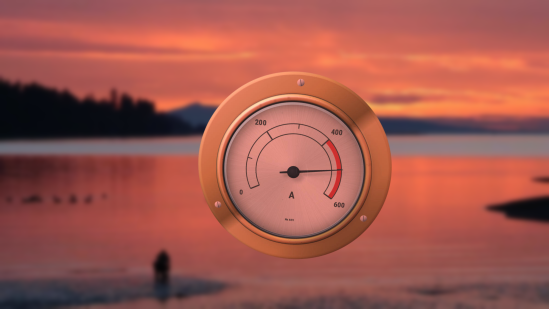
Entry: 500 A
